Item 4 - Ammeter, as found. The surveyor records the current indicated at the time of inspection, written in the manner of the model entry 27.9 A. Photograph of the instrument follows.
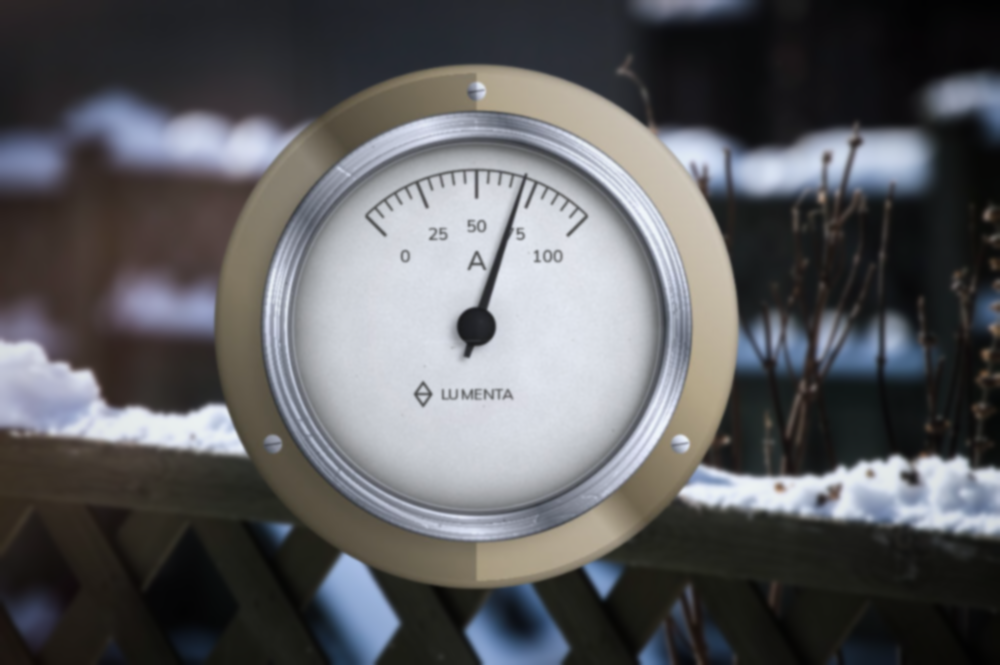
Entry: 70 A
